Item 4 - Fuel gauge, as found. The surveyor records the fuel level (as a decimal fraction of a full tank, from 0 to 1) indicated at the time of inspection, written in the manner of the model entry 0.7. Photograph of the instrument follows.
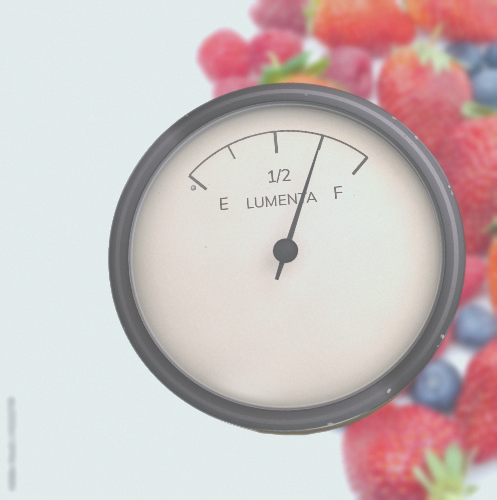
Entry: 0.75
